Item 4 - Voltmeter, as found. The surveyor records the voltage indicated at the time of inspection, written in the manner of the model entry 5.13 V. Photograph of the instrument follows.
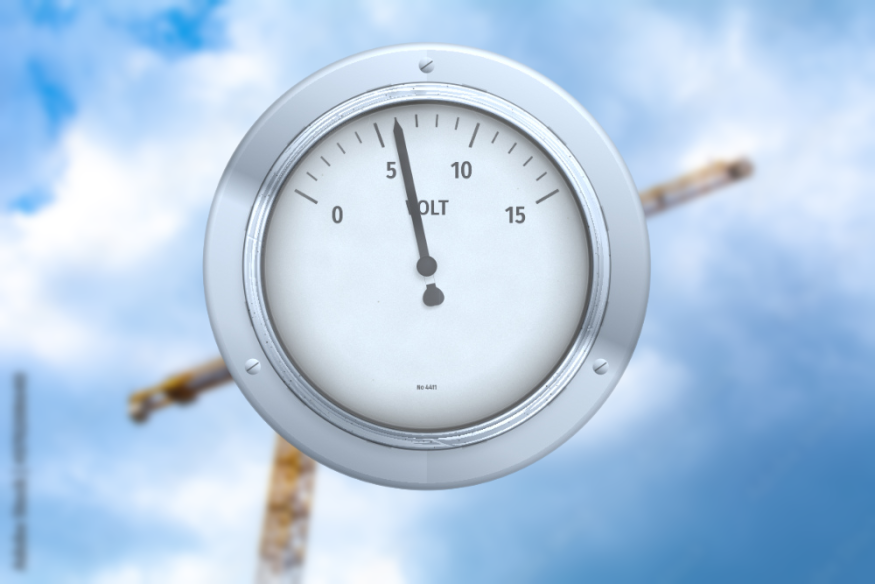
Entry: 6 V
